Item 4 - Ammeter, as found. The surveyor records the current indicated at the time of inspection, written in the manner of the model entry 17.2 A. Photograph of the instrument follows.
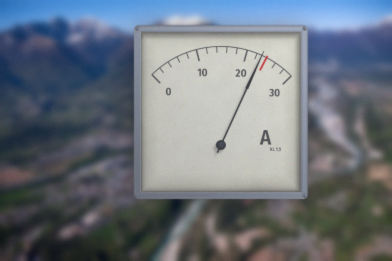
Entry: 23 A
